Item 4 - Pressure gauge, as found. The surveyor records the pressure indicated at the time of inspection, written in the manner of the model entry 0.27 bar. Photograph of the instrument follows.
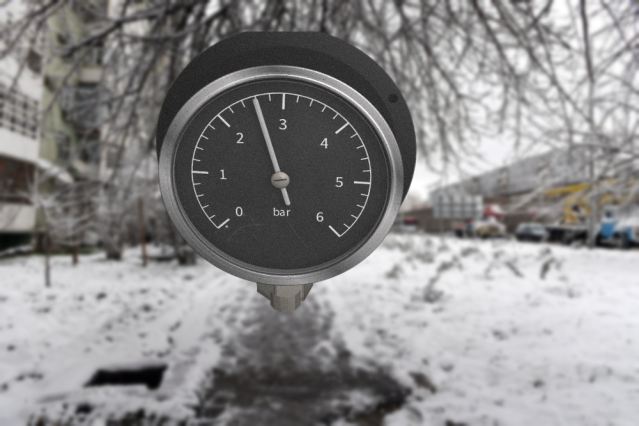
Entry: 2.6 bar
